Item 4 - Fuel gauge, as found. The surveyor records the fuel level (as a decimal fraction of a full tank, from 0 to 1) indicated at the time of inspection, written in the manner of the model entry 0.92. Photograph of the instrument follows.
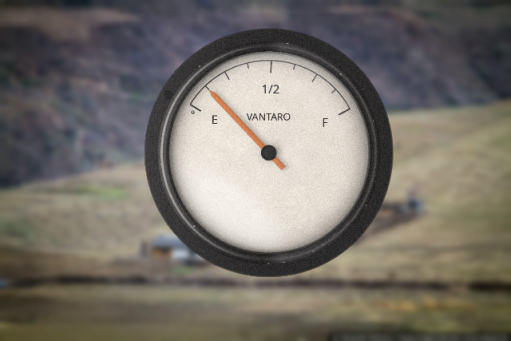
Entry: 0.125
